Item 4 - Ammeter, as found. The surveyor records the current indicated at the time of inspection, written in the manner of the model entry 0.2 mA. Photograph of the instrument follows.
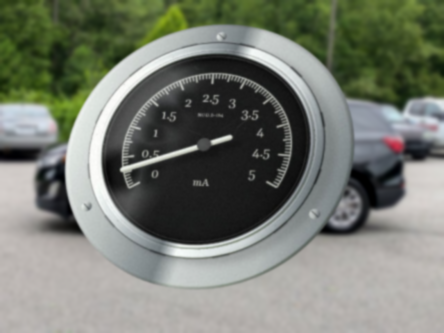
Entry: 0.25 mA
